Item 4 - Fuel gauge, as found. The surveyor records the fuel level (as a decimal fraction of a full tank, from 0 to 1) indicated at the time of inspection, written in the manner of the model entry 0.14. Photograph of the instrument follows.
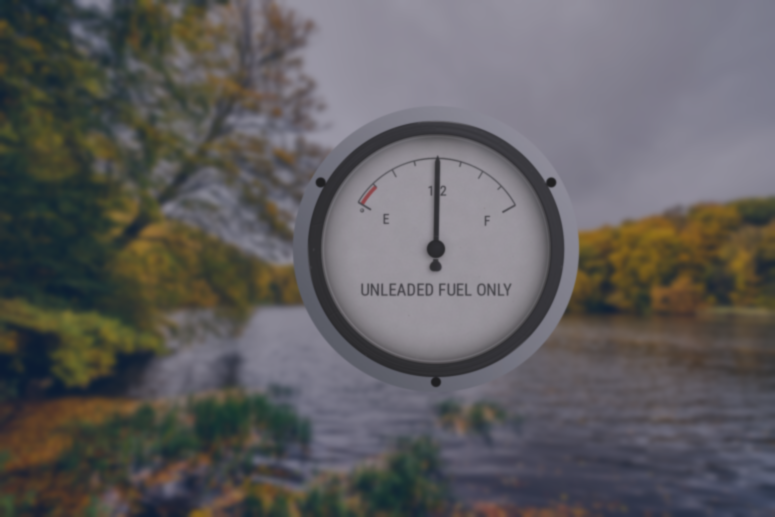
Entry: 0.5
